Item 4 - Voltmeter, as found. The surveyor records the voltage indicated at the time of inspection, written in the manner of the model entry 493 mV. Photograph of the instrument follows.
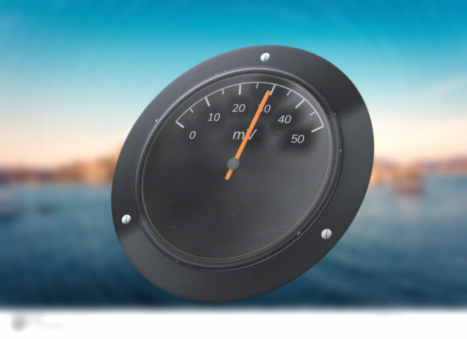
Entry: 30 mV
